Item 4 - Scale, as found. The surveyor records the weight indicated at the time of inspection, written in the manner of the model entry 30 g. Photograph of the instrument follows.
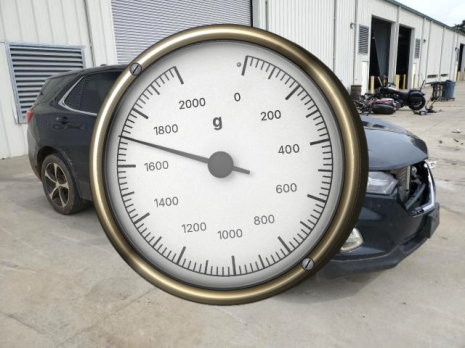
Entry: 1700 g
